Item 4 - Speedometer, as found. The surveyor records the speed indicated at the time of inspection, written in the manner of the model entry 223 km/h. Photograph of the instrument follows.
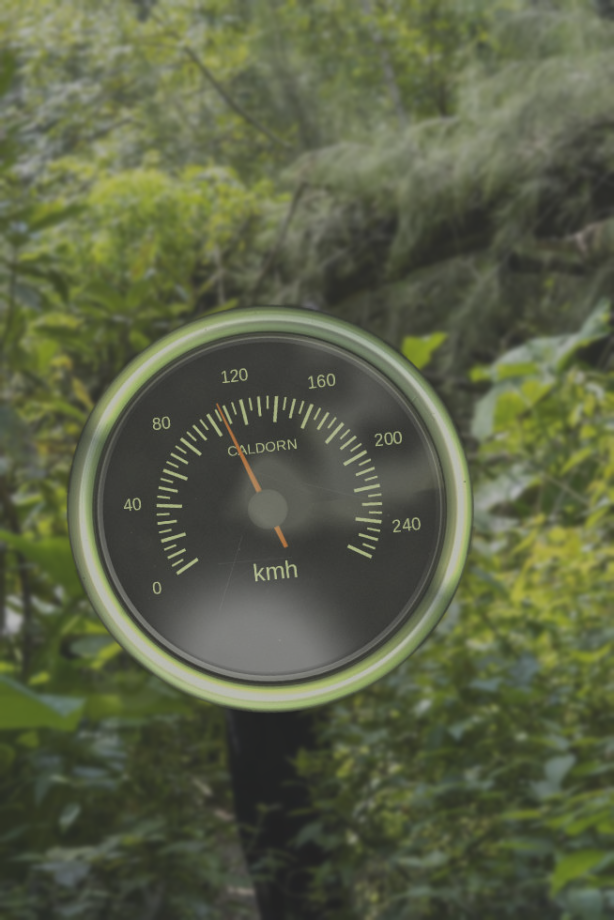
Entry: 107.5 km/h
